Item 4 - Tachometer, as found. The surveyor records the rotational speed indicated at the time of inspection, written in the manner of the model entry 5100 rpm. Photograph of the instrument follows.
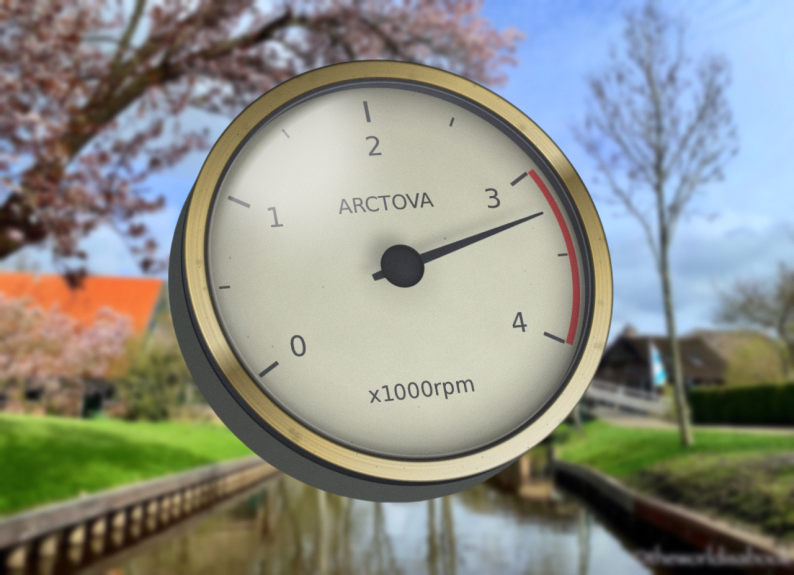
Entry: 3250 rpm
